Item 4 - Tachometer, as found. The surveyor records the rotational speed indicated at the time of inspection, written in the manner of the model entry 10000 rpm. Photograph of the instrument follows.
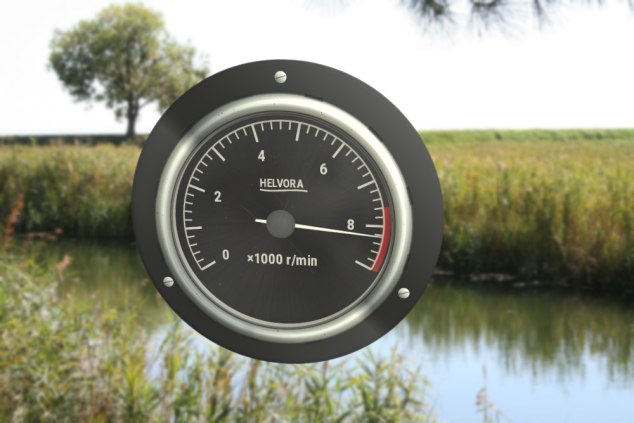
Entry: 8200 rpm
